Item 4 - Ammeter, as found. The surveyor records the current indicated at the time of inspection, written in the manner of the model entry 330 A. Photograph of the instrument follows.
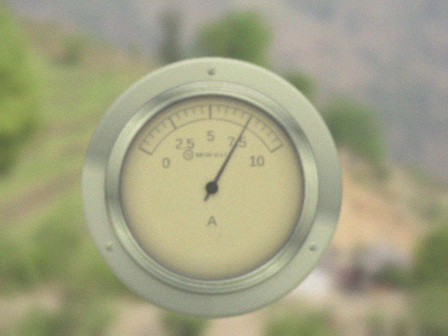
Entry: 7.5 A
